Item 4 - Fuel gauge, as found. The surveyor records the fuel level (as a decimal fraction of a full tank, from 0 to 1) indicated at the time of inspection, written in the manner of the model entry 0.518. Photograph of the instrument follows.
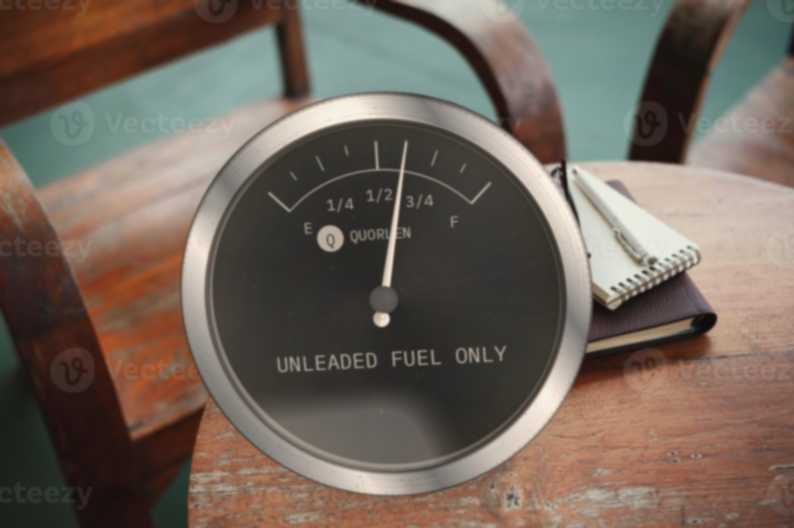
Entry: 0.625
